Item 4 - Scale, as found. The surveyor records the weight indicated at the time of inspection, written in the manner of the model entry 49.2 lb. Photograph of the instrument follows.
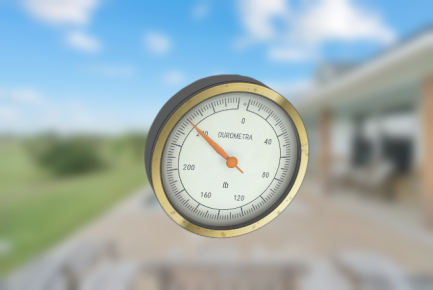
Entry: 240 lb
